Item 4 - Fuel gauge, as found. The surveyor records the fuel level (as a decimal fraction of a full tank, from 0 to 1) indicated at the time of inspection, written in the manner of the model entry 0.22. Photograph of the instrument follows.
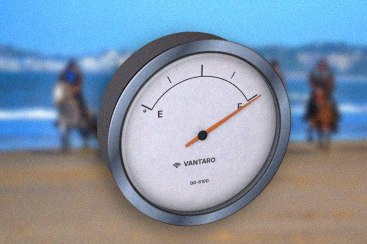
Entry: 1
